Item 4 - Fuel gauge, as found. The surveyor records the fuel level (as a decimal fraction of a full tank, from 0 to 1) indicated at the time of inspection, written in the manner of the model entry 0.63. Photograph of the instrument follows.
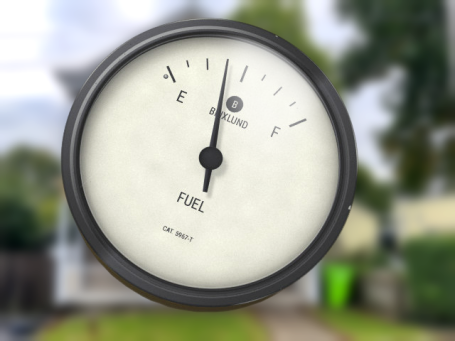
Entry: 0.375
